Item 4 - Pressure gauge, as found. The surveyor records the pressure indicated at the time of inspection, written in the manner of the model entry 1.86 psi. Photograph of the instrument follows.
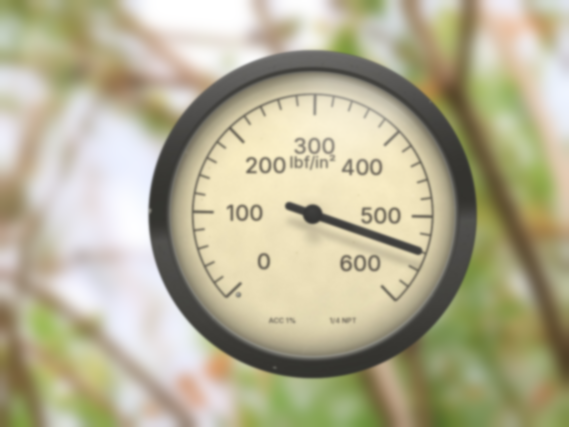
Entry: 540 psi
